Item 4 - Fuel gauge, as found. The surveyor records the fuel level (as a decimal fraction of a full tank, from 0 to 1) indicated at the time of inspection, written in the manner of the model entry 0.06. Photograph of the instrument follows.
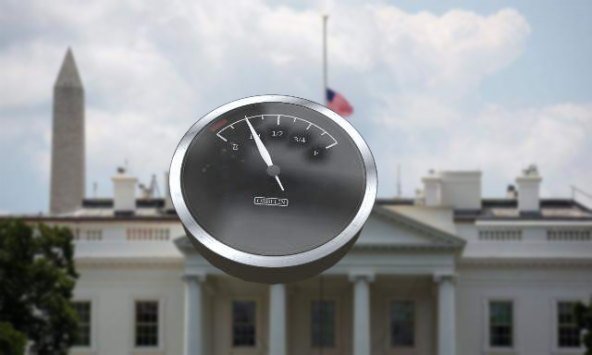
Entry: 0.25
